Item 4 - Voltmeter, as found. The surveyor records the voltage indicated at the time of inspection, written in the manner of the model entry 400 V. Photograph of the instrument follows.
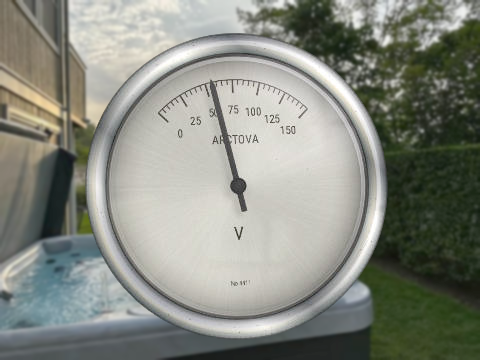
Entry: 55 V
